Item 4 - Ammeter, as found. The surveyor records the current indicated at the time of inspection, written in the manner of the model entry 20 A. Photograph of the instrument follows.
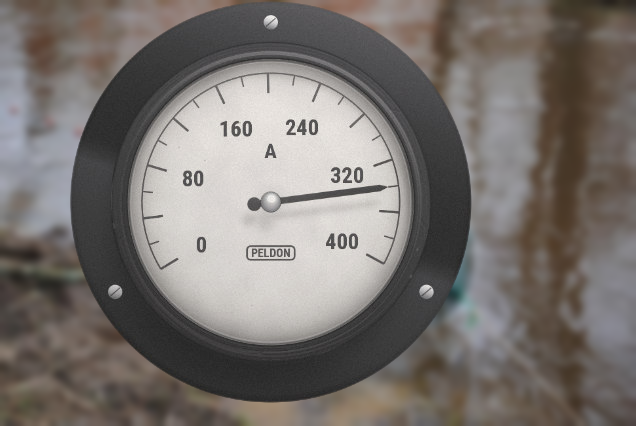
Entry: 340 A
